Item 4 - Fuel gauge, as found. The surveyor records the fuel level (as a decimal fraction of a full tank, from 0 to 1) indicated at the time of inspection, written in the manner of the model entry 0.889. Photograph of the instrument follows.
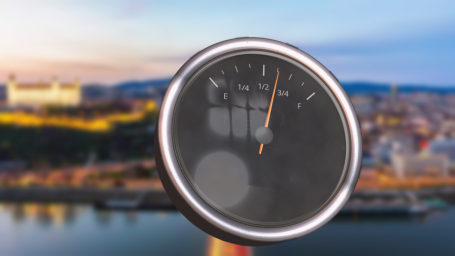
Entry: 0.625
